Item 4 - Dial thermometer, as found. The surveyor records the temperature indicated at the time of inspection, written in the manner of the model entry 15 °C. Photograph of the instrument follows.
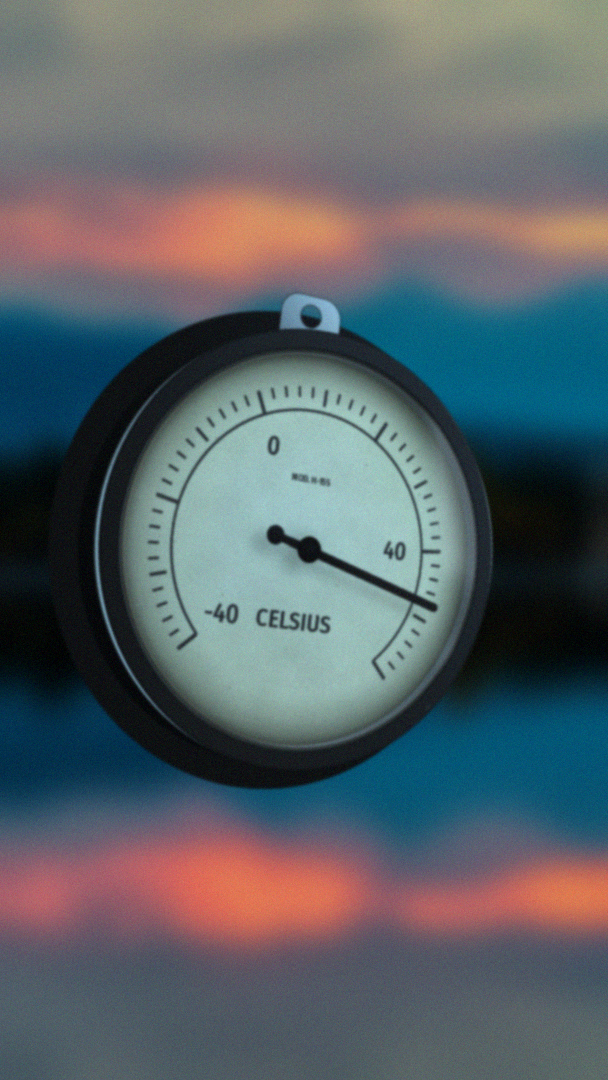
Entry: 48 °C
